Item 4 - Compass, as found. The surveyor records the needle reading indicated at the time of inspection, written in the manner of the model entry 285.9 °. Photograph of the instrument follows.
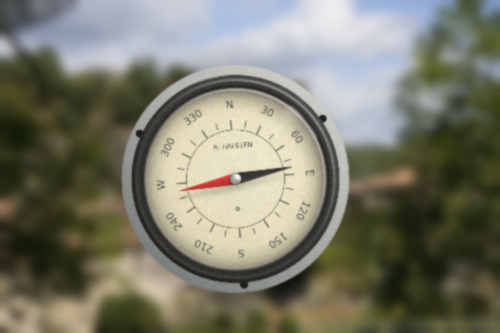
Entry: 262.5 °
